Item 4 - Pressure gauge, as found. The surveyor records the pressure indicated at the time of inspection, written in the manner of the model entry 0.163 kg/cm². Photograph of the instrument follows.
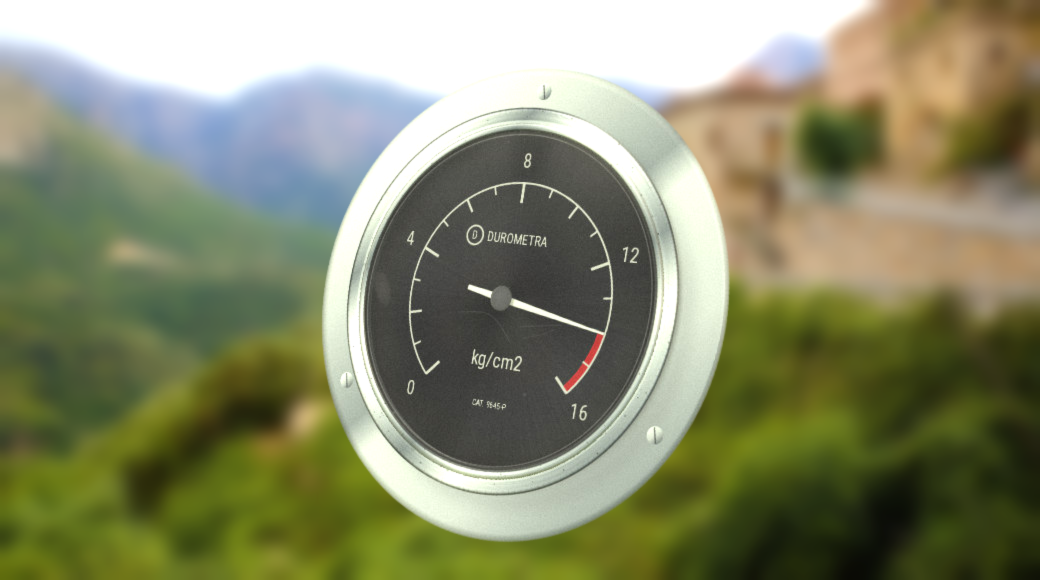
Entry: 14 kg/cm²
